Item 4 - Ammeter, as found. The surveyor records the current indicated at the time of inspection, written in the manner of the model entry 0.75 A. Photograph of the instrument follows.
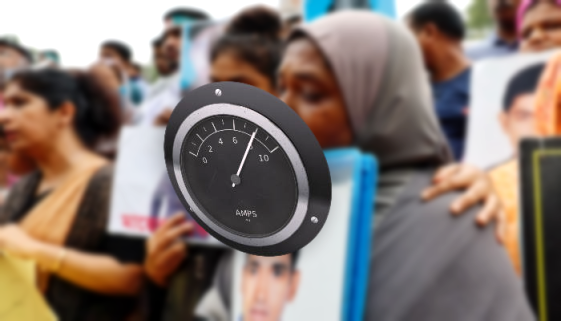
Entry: 8 A
